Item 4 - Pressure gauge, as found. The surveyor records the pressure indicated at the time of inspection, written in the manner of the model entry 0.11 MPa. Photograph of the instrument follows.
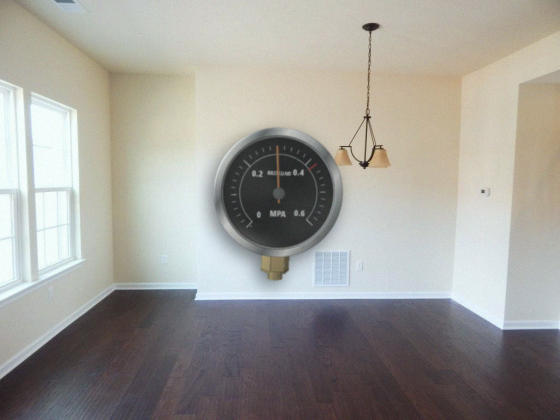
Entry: 0.3 MPa
